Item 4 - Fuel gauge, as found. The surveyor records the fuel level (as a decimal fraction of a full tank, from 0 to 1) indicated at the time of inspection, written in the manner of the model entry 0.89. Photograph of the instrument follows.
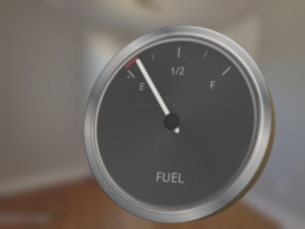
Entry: 0.125
